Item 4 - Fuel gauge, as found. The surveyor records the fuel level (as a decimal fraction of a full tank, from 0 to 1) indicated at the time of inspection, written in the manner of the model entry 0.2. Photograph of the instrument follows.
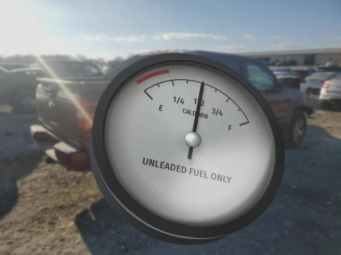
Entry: 0.5
